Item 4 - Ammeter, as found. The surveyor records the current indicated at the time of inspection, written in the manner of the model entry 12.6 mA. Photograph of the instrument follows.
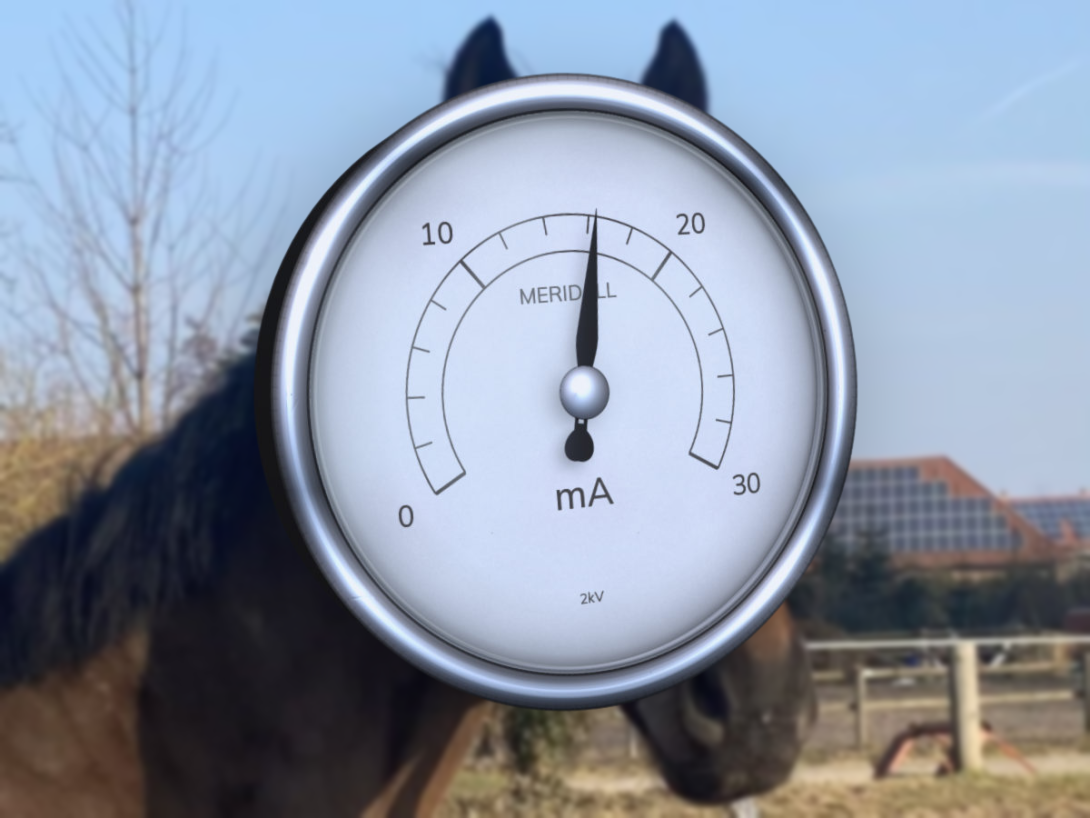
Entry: 16 mA
